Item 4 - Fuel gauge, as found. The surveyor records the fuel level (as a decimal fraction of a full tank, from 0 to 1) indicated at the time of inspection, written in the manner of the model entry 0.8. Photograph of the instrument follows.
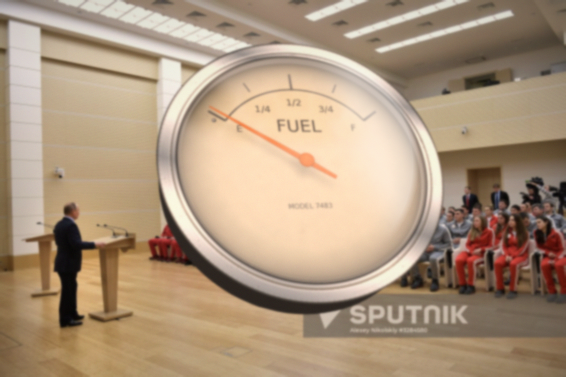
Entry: 0
